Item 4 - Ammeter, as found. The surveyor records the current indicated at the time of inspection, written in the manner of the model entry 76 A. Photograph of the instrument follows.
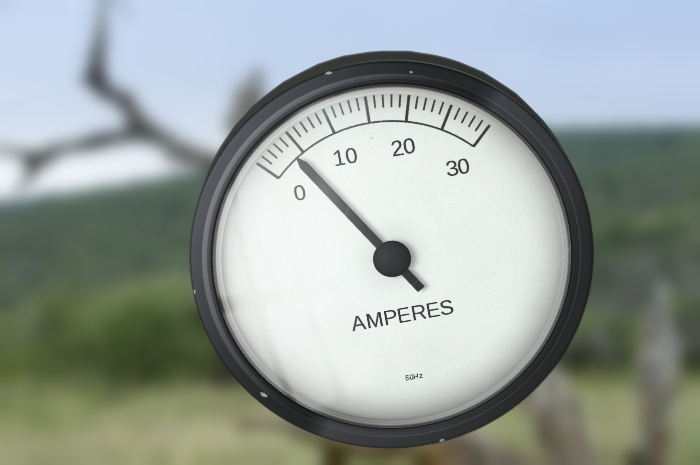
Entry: 4 A
